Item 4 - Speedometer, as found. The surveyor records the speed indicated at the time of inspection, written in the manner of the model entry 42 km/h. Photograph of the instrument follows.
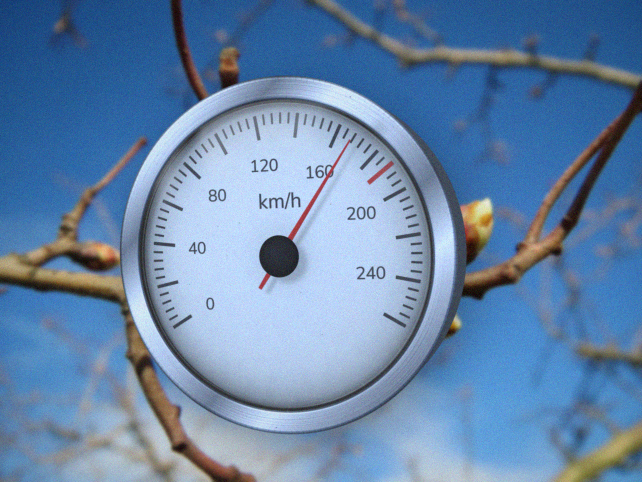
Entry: 168 km/h
